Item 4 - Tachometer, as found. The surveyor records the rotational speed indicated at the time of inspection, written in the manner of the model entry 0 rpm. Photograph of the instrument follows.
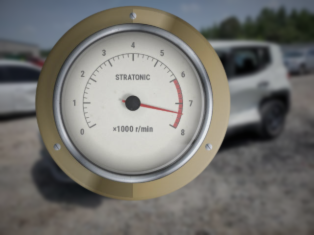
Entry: 7400 rpm
